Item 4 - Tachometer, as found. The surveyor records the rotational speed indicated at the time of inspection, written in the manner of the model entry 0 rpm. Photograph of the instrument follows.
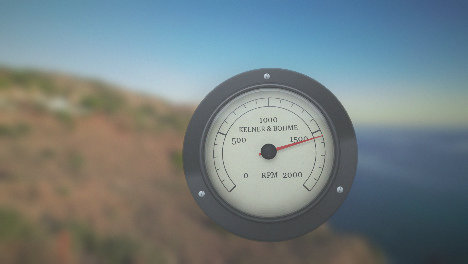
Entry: 1550 rpm
